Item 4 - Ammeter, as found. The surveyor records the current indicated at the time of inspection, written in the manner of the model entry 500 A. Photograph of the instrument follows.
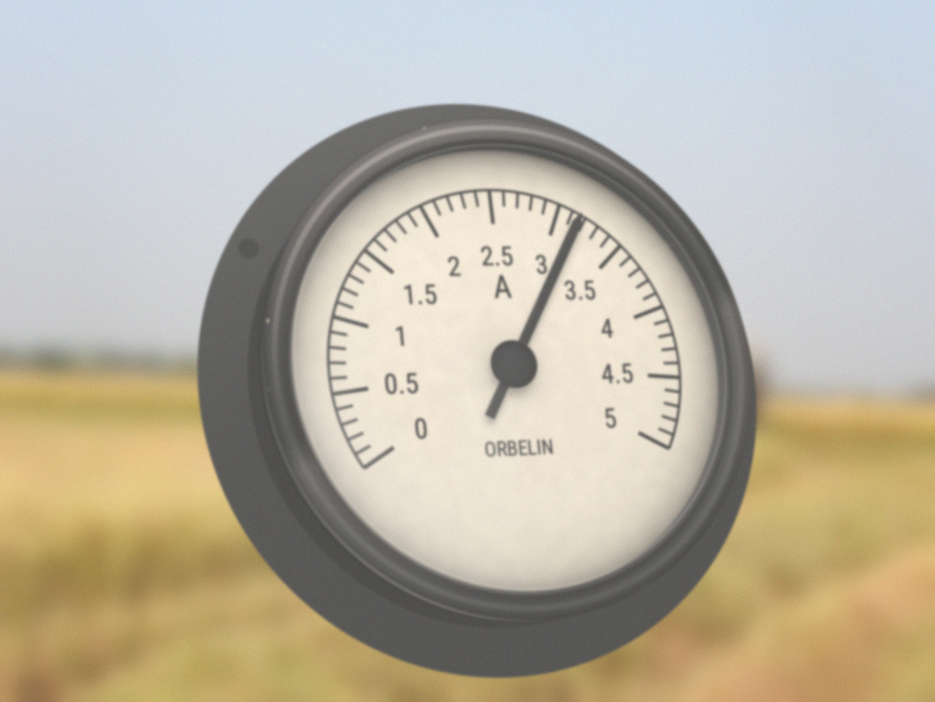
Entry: 3.15 A
